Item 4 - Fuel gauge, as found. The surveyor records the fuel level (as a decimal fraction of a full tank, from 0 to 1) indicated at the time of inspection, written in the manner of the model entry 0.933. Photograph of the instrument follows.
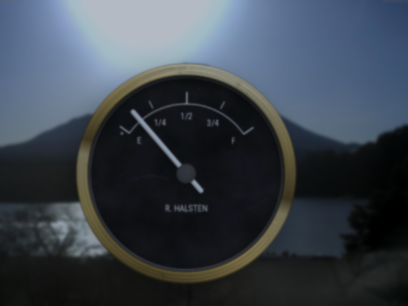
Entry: 0.125
